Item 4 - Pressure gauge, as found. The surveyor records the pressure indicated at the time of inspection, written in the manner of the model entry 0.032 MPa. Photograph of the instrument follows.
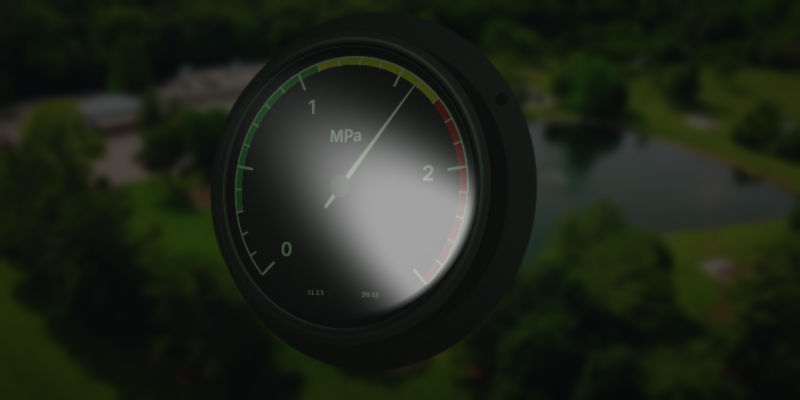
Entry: 1.6 MPa
